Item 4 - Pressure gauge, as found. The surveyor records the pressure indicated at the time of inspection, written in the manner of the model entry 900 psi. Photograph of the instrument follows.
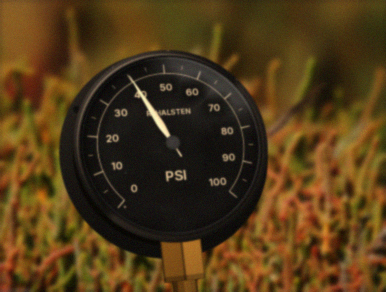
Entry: 40 psi
